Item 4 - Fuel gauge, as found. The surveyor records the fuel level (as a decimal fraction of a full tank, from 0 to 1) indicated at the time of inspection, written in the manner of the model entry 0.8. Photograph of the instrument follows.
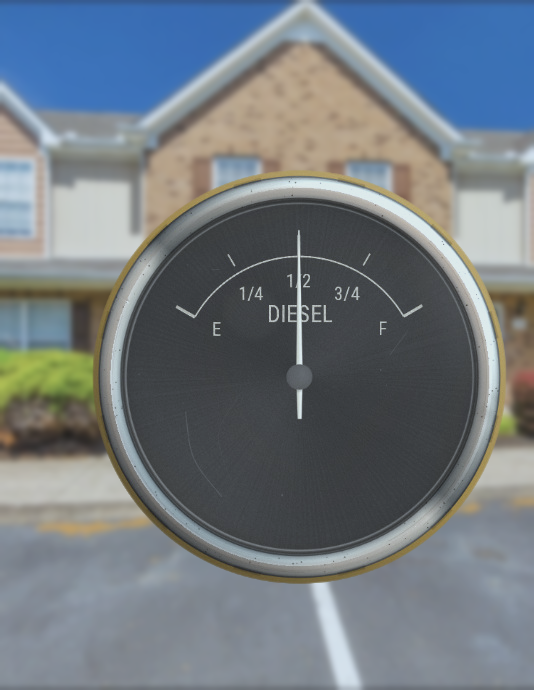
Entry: 0.5
